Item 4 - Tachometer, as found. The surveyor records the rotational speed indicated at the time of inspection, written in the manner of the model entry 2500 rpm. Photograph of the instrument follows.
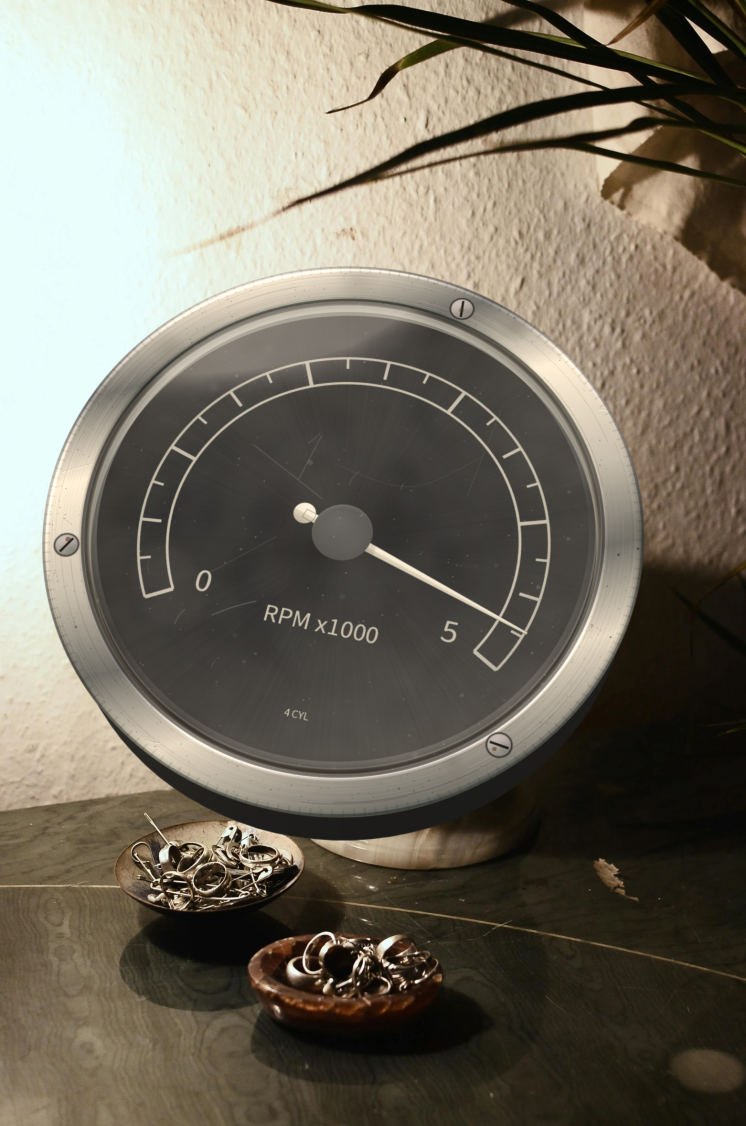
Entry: 4750 rpm
